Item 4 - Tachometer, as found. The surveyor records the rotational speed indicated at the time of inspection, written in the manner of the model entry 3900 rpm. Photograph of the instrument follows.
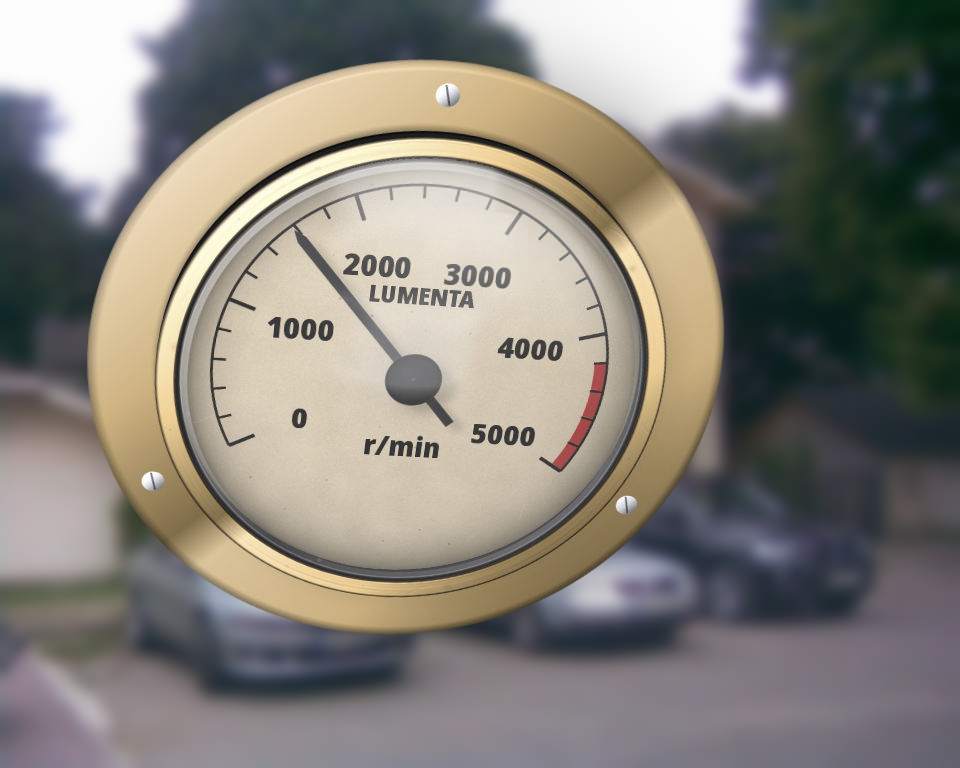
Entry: 1600 rpm
